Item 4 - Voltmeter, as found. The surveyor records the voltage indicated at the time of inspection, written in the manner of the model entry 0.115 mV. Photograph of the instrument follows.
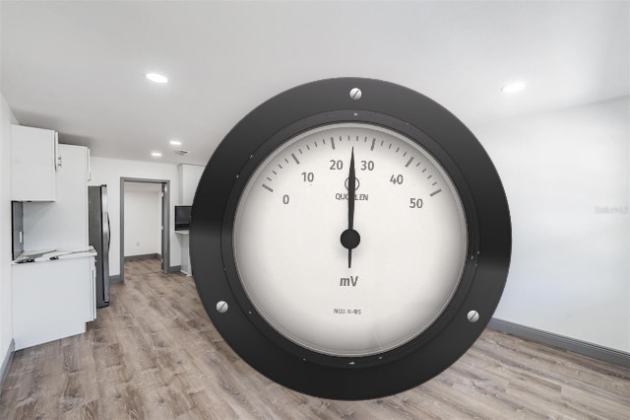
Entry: 25 mV
